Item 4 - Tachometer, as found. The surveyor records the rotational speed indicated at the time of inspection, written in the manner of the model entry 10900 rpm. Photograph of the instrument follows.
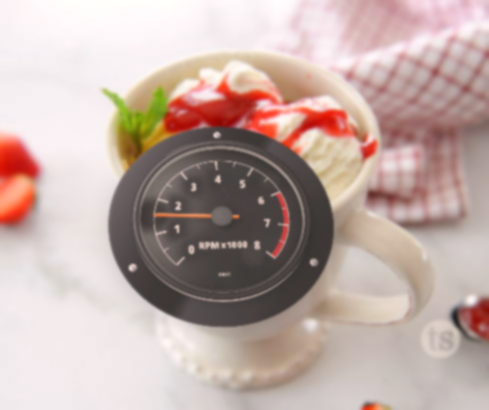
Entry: 1500 rpm
